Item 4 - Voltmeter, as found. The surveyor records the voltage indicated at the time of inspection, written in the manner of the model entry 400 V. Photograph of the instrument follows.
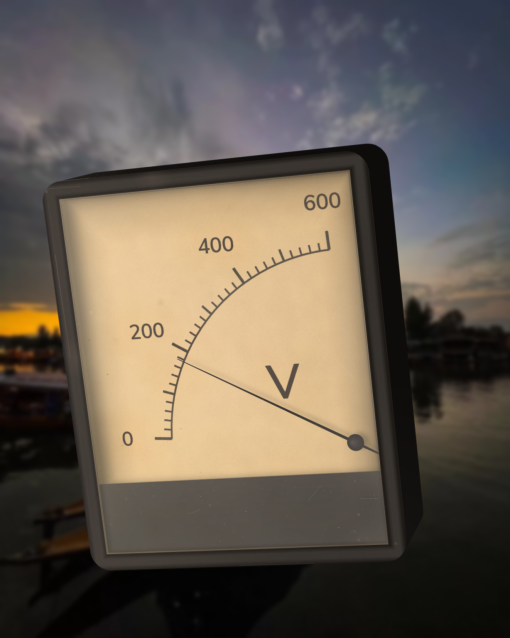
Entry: 180 V
